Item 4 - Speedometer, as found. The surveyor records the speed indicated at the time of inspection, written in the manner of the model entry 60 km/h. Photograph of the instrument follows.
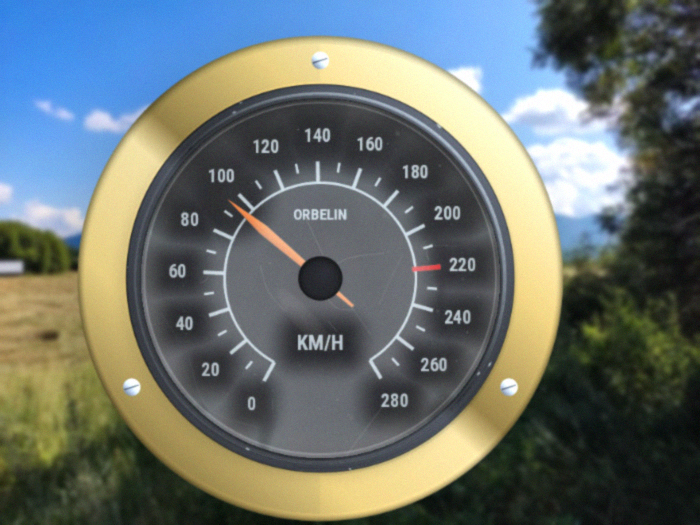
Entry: 95 km/h
